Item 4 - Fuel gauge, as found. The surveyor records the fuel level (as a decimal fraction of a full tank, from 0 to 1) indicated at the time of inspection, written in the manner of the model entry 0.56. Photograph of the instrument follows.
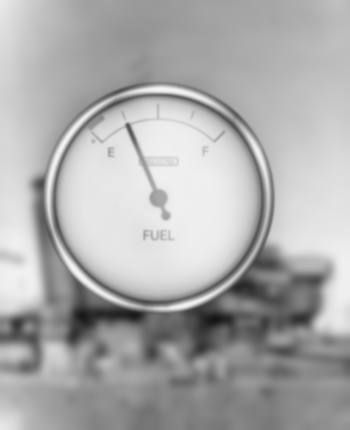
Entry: 0.25
